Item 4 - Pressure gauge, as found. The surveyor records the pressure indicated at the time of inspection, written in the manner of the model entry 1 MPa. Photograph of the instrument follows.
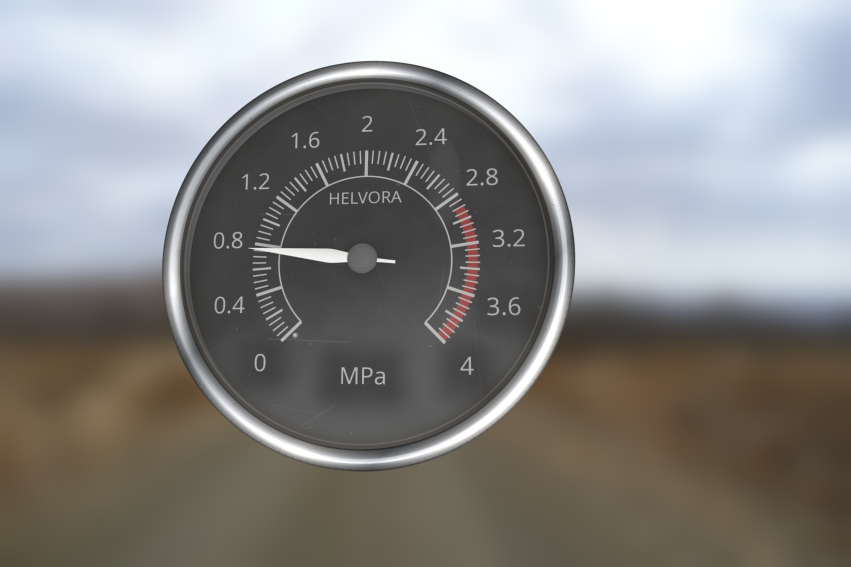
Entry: 0.75 MPa
